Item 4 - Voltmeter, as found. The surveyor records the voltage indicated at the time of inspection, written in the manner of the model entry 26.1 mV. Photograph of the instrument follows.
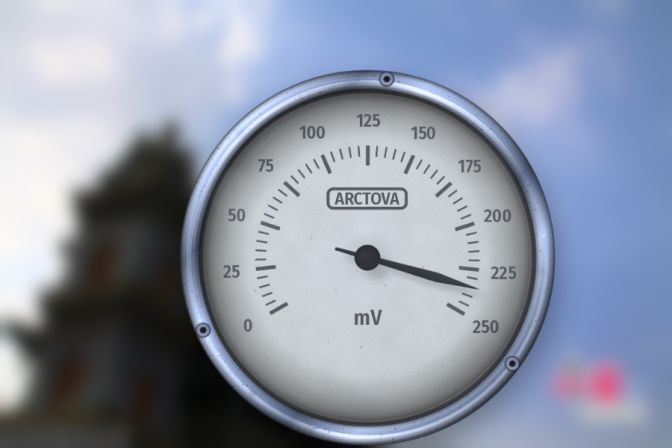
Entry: 235 mV
